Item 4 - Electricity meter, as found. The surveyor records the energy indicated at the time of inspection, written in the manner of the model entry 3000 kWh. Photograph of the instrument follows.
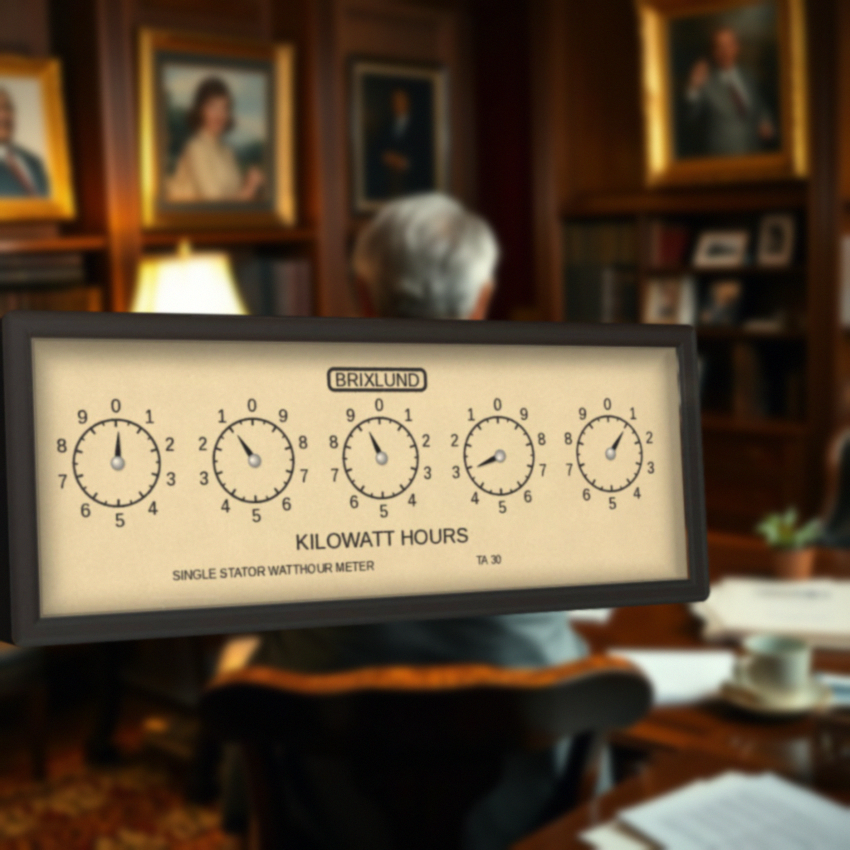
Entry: 931 kWh
